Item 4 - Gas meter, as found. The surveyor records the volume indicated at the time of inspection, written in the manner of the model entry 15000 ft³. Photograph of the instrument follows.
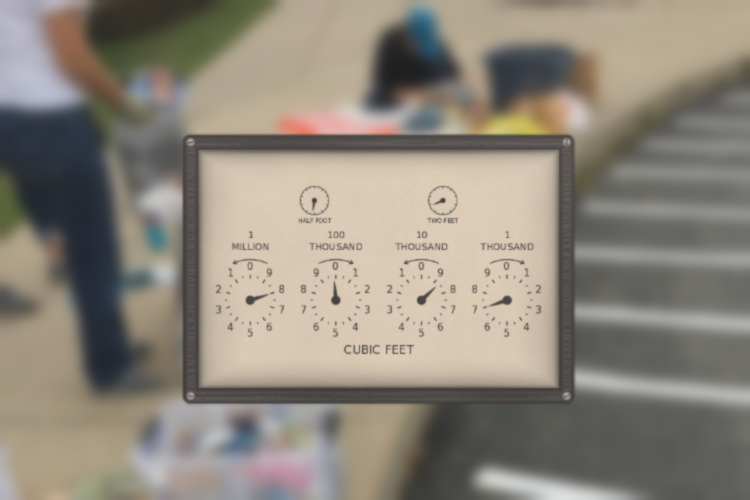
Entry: 798700 ft³
